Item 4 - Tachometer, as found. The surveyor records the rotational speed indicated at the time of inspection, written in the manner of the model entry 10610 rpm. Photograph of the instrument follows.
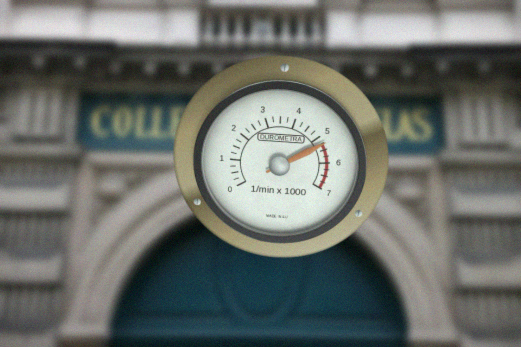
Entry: 5250 rpm
